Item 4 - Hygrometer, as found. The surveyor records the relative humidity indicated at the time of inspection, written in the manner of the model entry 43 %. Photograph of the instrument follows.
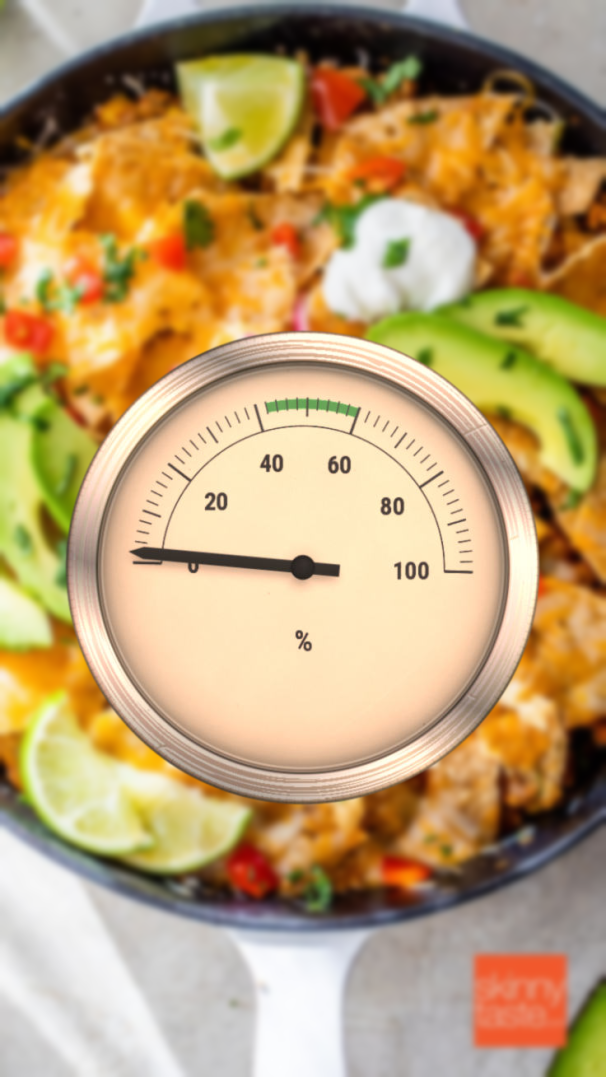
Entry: 2 %
